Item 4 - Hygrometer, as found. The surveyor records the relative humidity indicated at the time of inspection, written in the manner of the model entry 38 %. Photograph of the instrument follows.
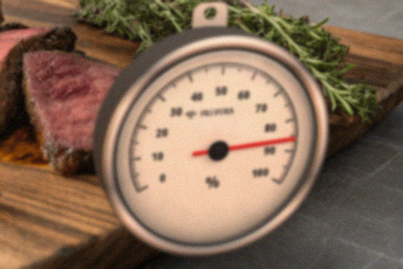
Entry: 85 %
